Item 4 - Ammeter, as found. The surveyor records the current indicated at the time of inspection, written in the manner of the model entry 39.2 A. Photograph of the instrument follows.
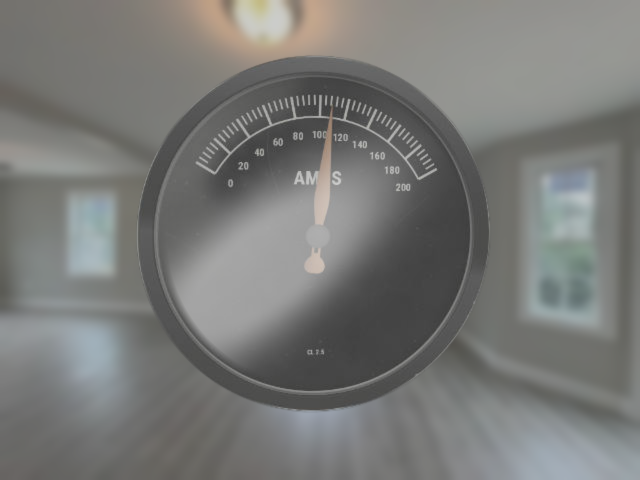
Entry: 108 A
